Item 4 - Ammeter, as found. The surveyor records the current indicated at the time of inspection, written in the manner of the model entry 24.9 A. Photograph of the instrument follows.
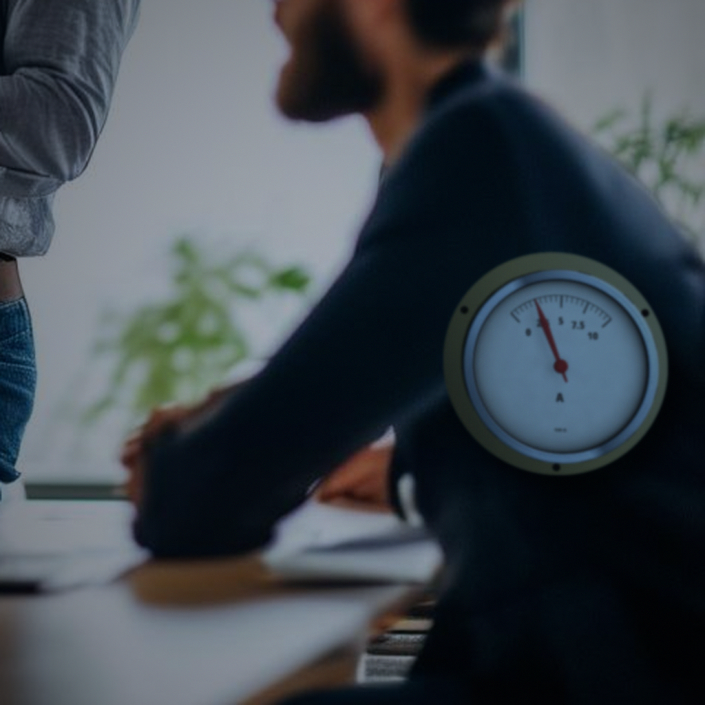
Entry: 2.5 A
